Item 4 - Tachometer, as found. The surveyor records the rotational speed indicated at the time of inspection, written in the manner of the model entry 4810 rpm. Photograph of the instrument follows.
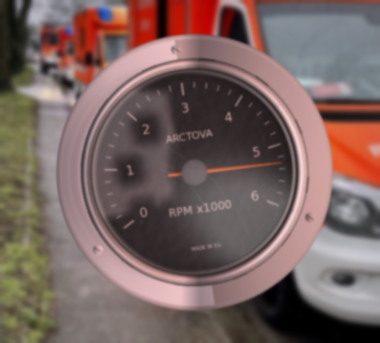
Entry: 5300 rpm
